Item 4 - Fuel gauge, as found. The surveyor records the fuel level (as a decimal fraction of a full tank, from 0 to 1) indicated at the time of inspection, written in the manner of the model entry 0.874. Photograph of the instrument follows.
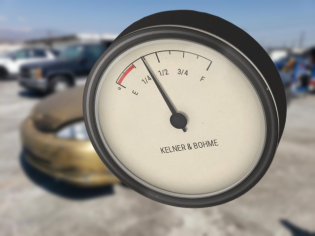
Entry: 0.375
